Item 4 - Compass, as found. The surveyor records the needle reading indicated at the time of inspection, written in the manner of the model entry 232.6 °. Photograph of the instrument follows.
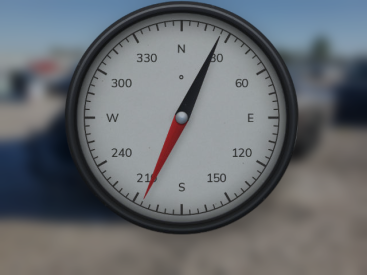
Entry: 205 °
